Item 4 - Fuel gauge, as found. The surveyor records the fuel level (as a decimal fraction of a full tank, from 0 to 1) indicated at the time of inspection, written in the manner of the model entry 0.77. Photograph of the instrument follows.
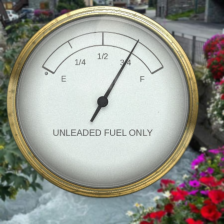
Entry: 0.75
